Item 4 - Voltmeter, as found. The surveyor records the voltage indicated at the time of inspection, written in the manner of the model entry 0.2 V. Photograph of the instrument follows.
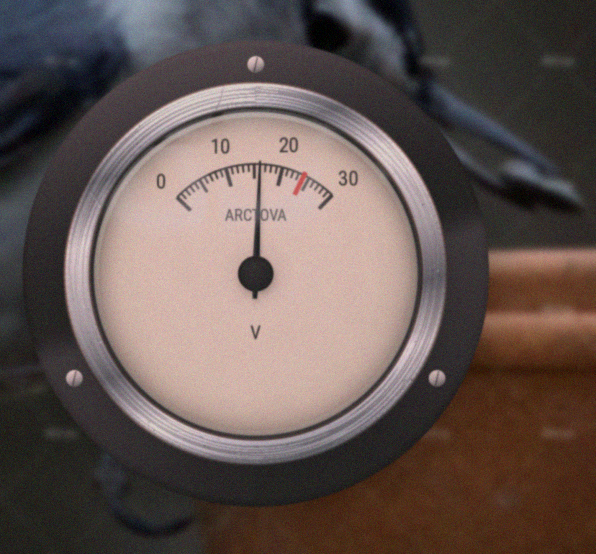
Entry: 16 V
